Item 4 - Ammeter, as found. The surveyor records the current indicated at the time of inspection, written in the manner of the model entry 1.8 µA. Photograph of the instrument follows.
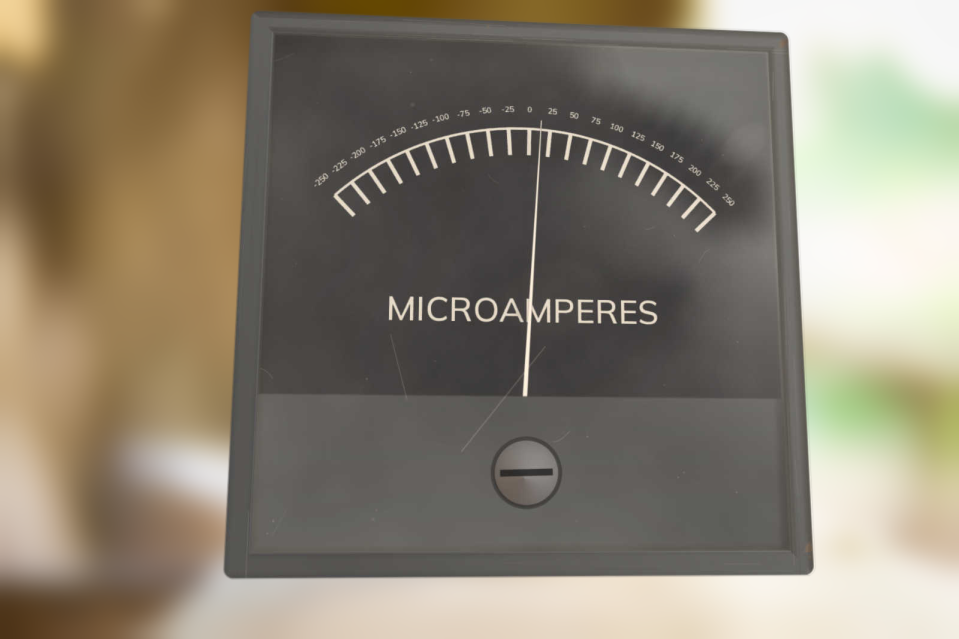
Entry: 12.5 µA
